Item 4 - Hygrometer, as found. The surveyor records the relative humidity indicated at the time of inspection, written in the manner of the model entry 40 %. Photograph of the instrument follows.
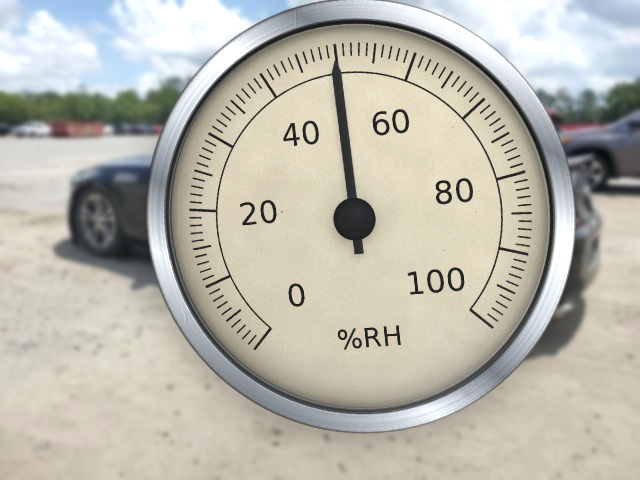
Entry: 50 %
